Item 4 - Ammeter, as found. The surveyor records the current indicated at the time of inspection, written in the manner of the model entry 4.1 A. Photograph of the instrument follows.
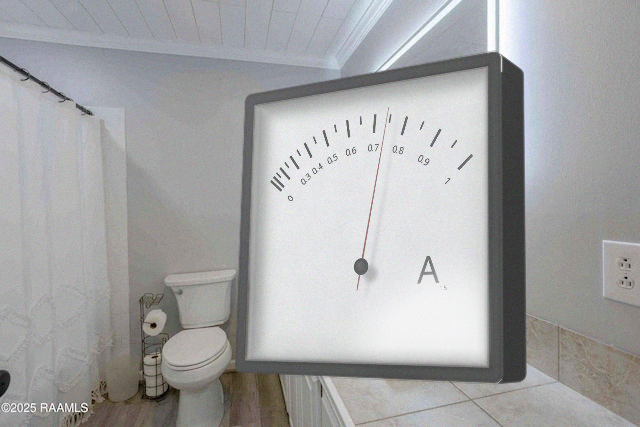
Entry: 0.75 A
